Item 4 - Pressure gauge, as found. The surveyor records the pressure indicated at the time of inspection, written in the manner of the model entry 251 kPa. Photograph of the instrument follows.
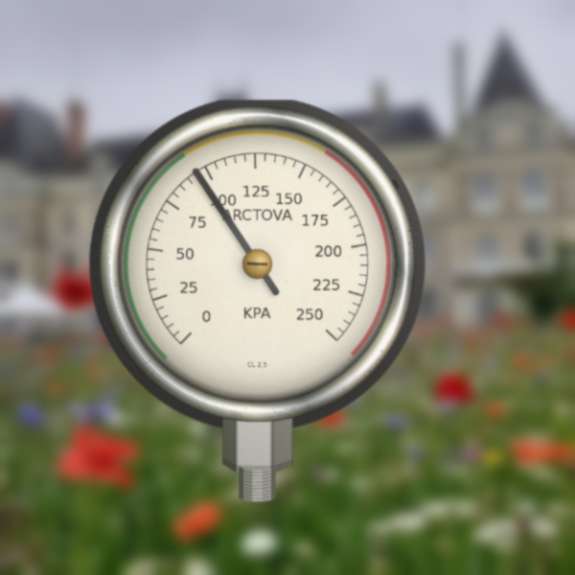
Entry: 95 kPa
